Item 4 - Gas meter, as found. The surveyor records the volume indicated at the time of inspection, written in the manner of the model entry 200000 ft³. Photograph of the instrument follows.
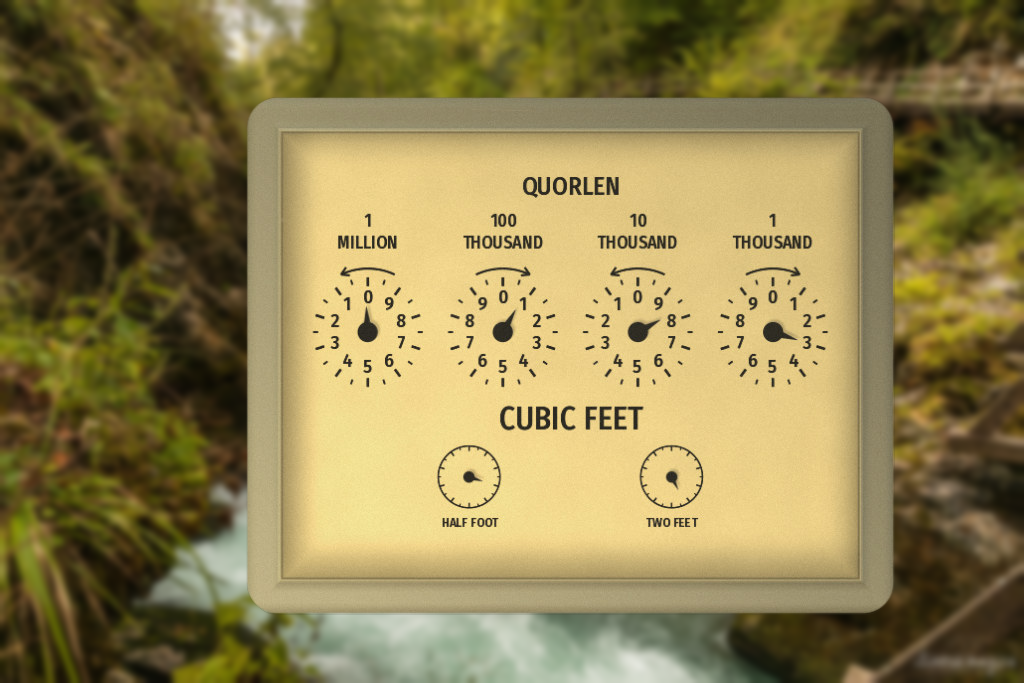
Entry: 8300 ft³
